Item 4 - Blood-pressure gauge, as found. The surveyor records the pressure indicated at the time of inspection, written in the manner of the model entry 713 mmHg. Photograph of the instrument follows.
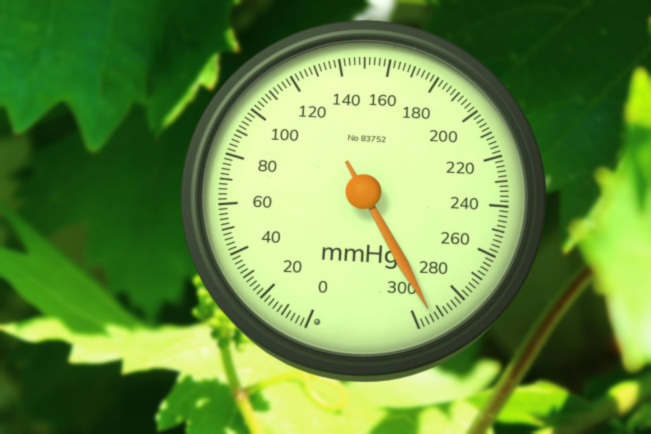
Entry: 294 mmHg
